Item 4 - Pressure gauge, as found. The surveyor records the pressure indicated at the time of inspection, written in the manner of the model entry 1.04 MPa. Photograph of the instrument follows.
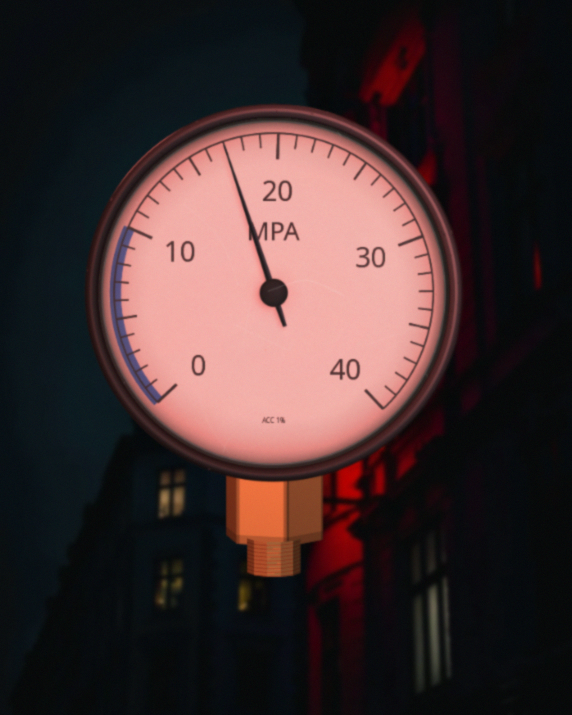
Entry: 17 MPa
